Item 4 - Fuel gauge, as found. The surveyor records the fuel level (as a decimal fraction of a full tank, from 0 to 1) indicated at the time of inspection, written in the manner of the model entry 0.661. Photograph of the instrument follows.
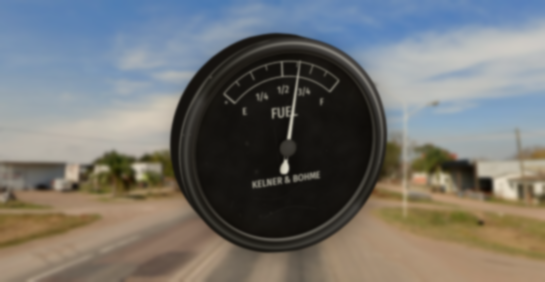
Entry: 0.625
